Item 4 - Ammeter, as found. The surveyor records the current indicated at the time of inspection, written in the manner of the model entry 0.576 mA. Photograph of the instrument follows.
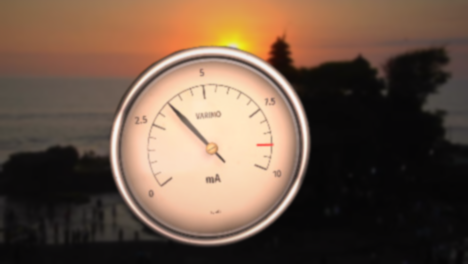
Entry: 3.5 mA
